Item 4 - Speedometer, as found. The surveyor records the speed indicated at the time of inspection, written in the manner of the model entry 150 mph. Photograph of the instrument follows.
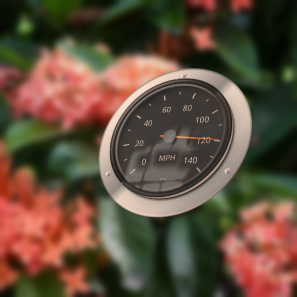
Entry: 120 mph
